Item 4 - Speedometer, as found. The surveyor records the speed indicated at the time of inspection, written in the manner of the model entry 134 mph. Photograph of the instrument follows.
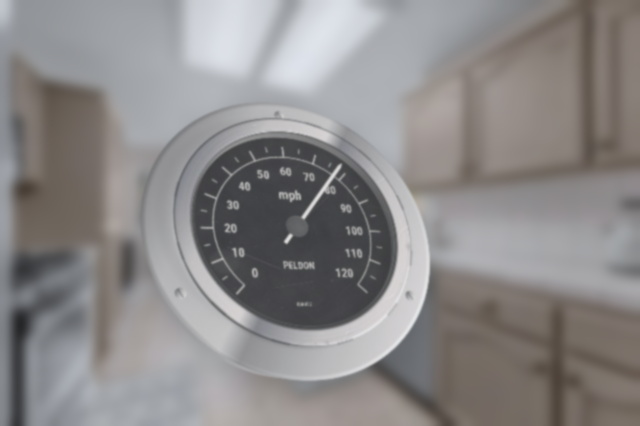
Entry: 77.5 mph
